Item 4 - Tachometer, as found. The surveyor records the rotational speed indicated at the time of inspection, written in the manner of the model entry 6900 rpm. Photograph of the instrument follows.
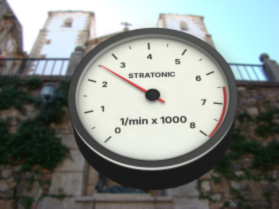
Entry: 2500 rpm
